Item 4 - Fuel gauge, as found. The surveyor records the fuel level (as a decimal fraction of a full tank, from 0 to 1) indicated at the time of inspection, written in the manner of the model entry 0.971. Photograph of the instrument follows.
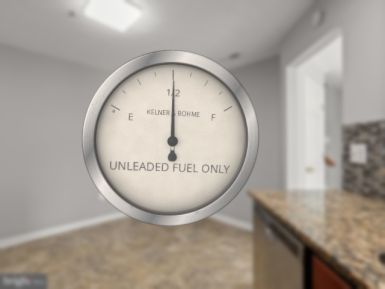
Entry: 0.5
